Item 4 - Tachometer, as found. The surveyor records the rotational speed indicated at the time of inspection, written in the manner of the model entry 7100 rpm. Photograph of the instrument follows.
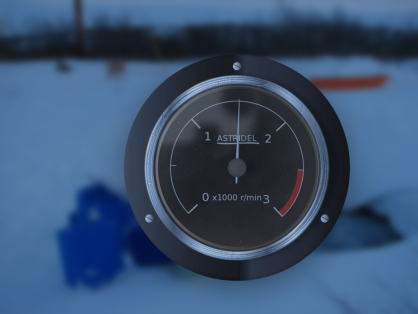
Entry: 1500 rpm
